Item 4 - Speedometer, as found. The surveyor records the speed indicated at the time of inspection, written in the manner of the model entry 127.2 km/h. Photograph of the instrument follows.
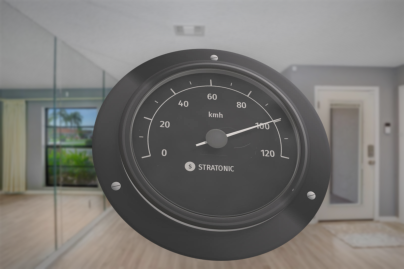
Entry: 100 km/h
